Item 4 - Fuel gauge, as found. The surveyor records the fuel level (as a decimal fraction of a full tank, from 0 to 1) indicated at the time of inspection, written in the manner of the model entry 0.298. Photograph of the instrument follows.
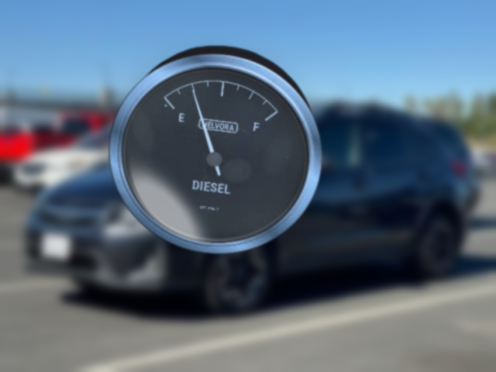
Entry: 0.25
